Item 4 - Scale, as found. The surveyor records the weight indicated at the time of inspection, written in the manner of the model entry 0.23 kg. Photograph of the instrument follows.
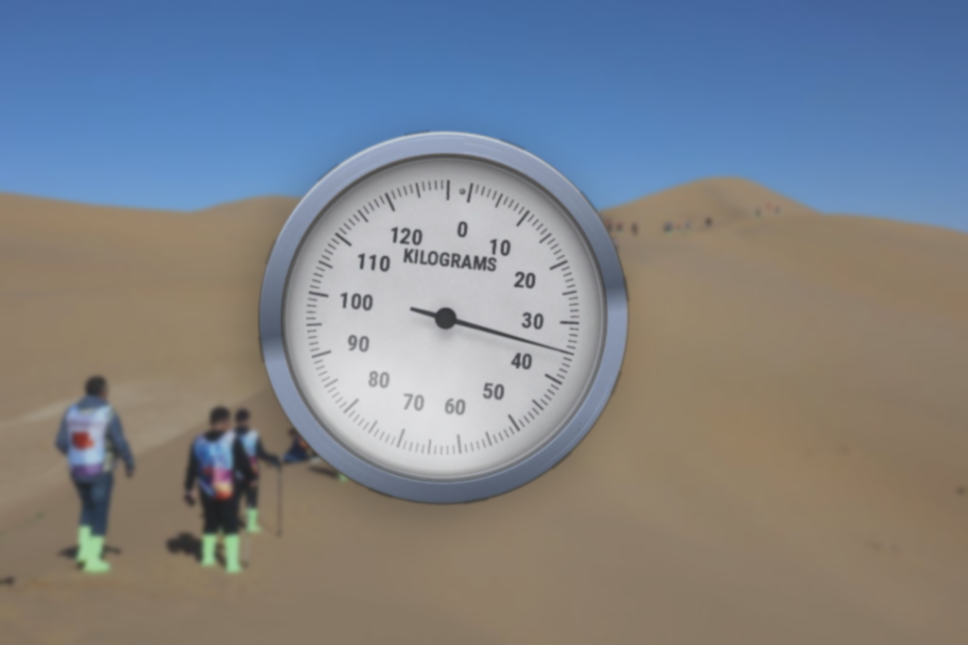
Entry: 35 kg
